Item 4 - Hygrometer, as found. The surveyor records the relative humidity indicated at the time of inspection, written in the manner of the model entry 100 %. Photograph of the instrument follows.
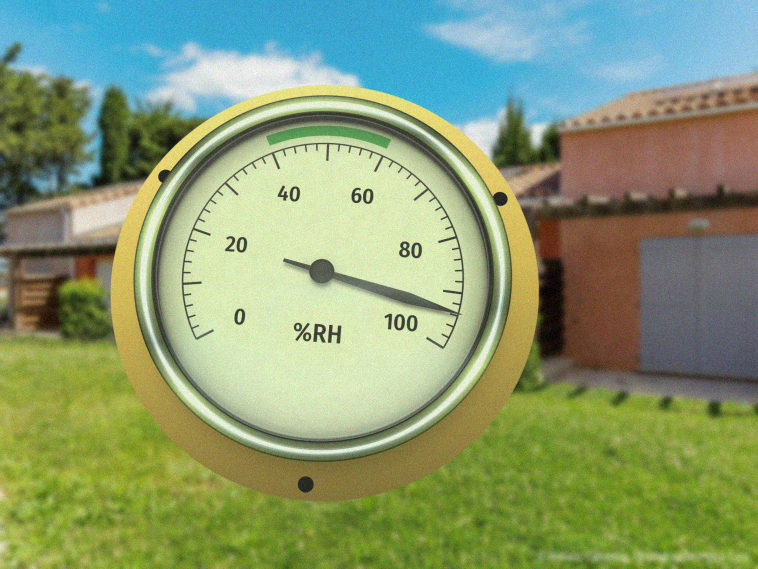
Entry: 94 %
